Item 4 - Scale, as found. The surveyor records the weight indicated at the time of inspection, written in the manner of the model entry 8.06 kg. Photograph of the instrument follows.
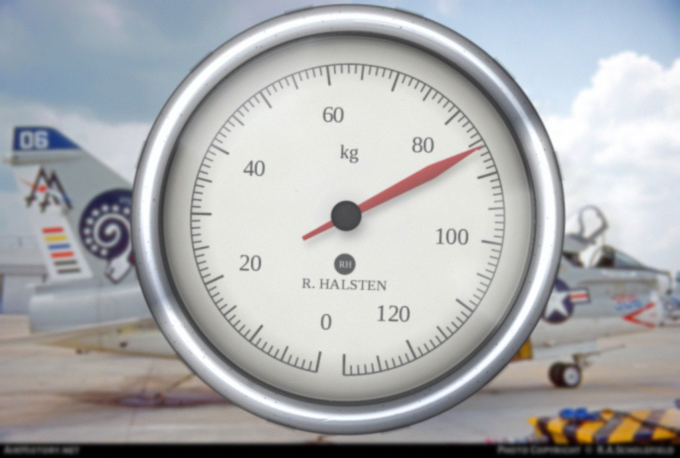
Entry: 86 kg
